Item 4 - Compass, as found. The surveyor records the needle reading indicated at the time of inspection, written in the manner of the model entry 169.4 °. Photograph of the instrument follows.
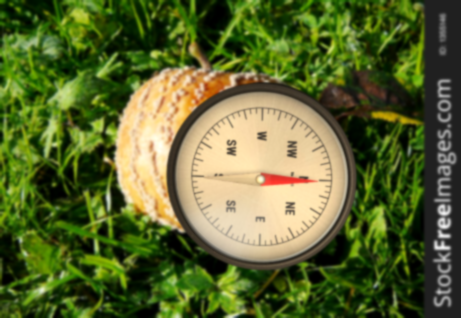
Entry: 0 °
